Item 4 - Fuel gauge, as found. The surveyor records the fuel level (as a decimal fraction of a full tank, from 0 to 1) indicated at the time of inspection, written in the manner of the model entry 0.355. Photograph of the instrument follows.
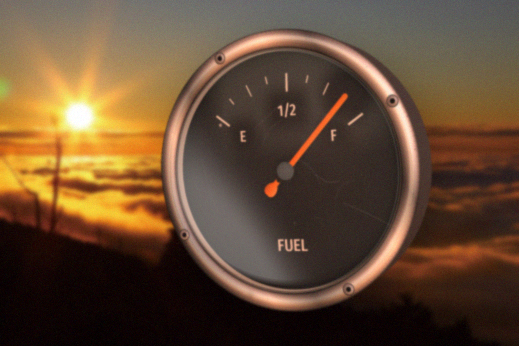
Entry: 0.875
